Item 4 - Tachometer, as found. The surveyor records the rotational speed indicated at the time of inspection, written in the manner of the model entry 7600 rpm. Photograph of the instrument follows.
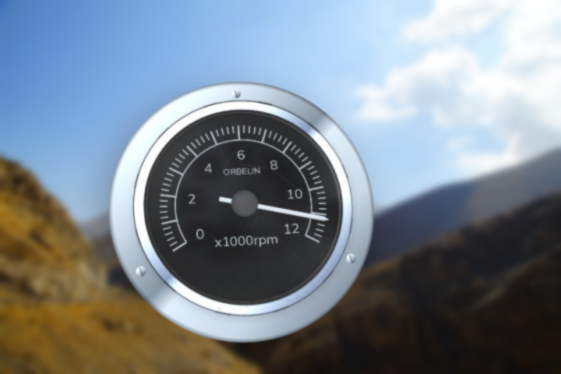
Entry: 11200 rpm
